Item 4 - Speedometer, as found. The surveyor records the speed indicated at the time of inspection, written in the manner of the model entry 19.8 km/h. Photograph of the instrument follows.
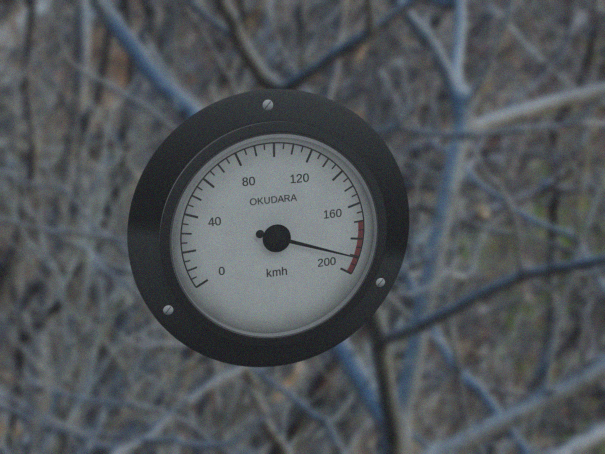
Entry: 190 km/h
